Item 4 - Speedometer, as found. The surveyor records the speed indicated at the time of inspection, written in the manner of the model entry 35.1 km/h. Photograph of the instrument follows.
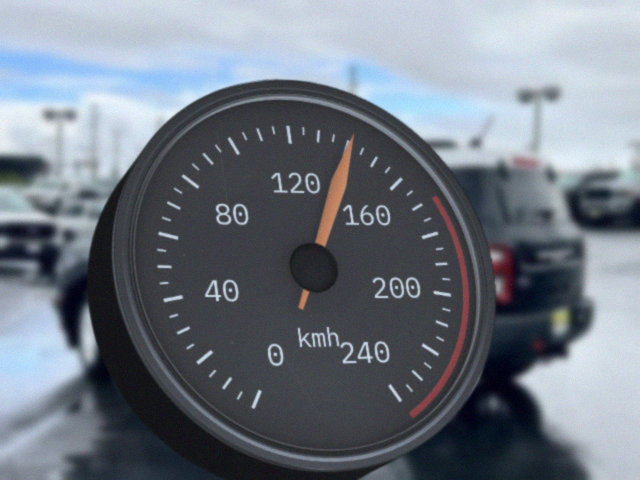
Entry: 140 km/h
